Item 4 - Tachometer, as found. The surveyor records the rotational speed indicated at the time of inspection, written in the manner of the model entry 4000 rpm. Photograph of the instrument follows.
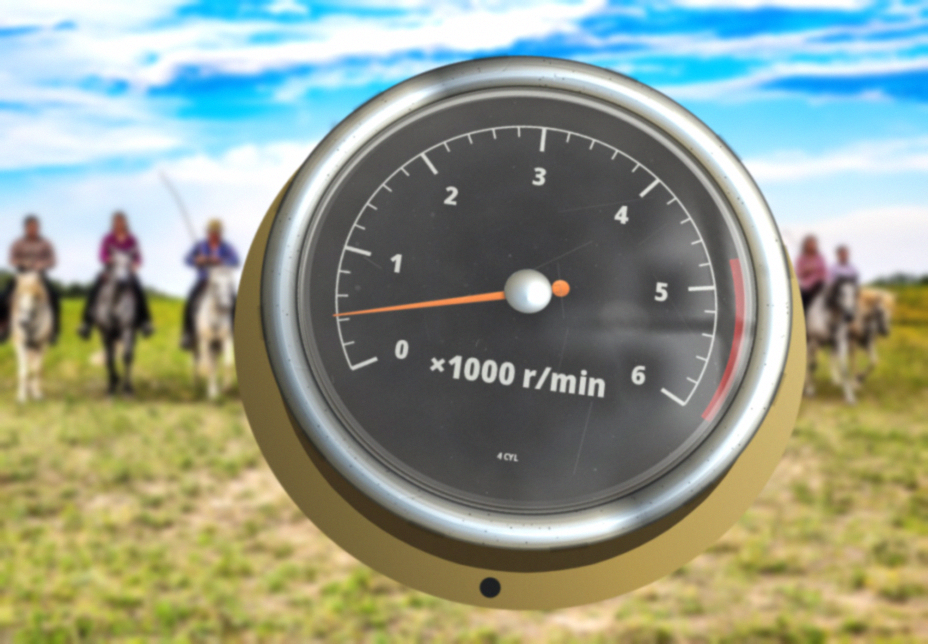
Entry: 400 rpm
